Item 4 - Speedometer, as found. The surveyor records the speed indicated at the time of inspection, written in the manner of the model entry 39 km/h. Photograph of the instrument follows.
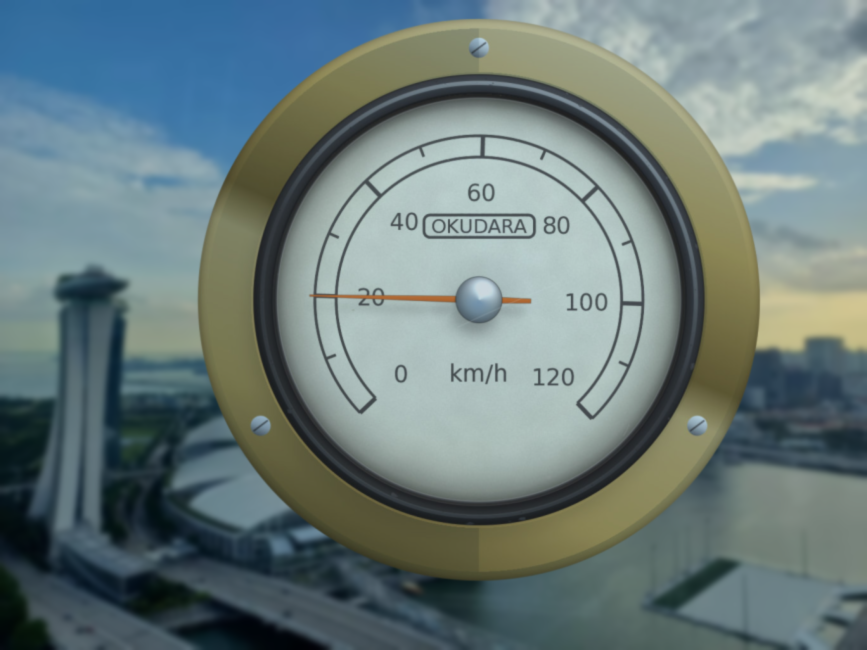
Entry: 20 km/h
